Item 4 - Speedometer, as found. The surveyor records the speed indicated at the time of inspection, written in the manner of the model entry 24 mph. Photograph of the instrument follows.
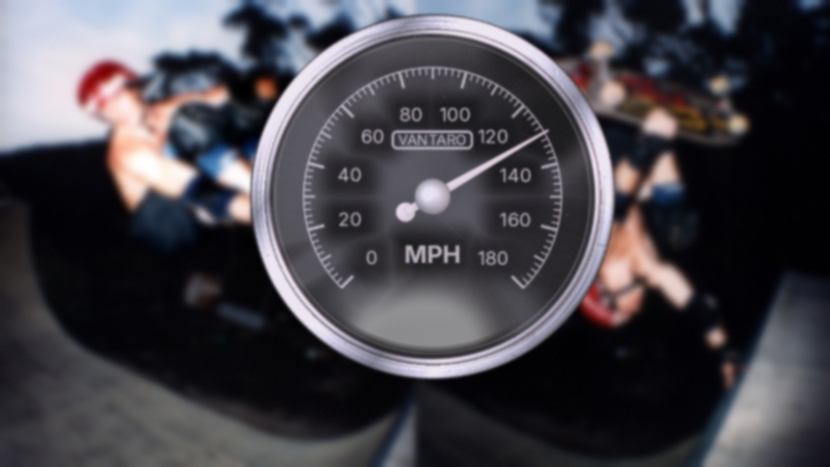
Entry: 130 mph
